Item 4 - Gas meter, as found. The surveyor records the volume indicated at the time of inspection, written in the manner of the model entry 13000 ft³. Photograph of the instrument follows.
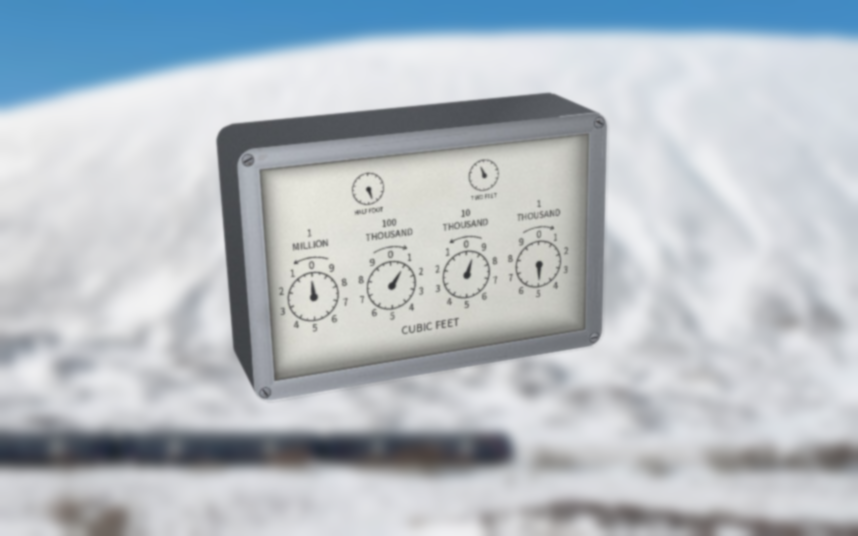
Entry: 9500 ft³
